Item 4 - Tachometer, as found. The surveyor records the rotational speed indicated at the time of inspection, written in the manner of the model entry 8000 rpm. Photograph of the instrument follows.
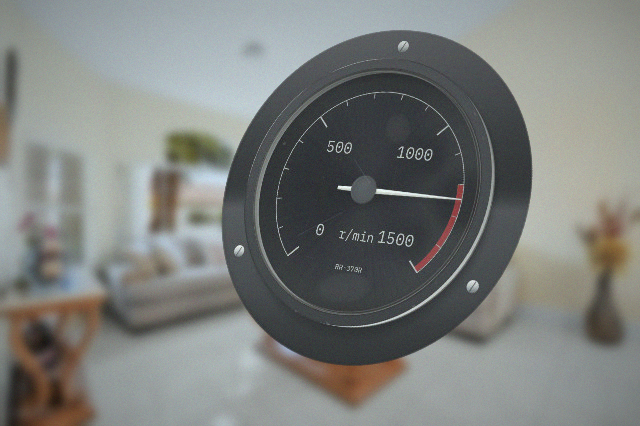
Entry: 1250 rpm
